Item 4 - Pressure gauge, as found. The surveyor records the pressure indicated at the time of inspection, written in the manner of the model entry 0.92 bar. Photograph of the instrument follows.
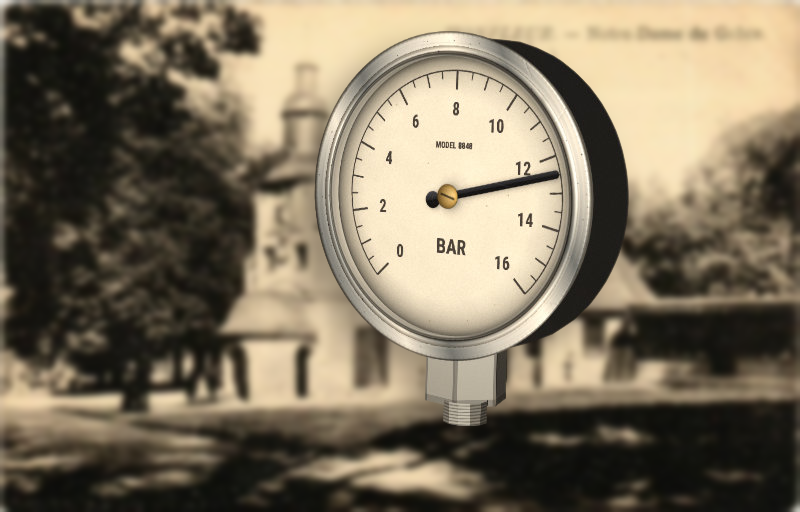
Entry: 12.5 bar
